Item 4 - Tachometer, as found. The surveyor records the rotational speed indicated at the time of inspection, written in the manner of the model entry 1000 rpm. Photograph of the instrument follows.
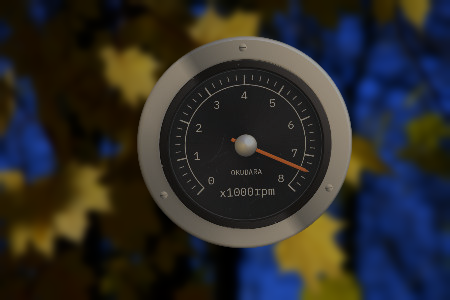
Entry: 7400 rpm
